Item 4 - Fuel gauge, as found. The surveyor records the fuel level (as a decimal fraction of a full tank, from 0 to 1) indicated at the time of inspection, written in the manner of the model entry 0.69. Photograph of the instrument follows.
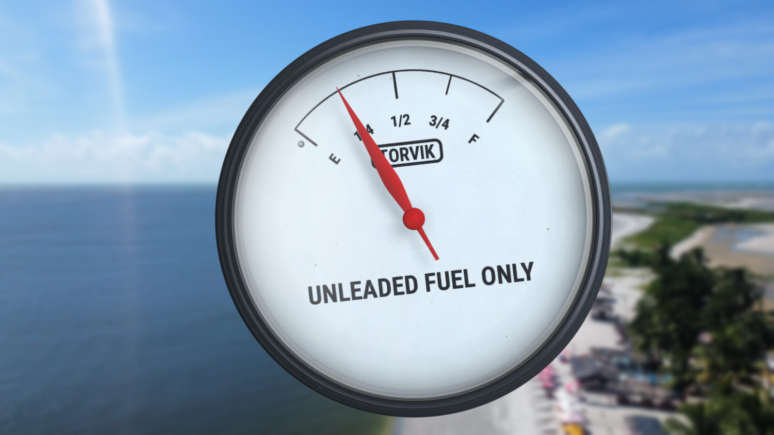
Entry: 0.25
